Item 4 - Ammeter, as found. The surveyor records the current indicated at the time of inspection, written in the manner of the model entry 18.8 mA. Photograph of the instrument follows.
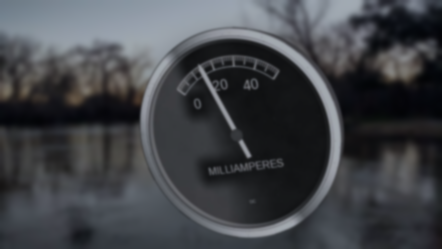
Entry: 15 mA
